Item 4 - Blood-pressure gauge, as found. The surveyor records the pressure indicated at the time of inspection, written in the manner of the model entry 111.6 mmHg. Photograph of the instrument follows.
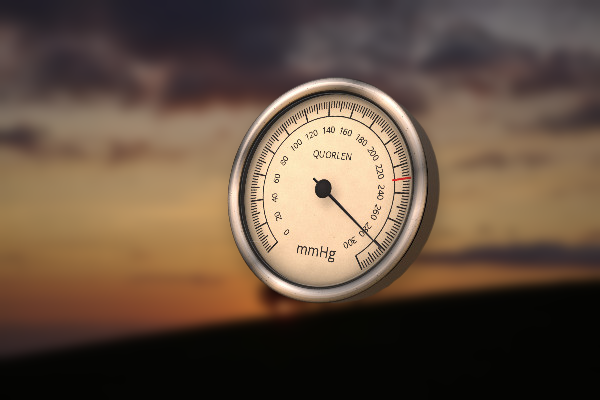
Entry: 280 mmHg
